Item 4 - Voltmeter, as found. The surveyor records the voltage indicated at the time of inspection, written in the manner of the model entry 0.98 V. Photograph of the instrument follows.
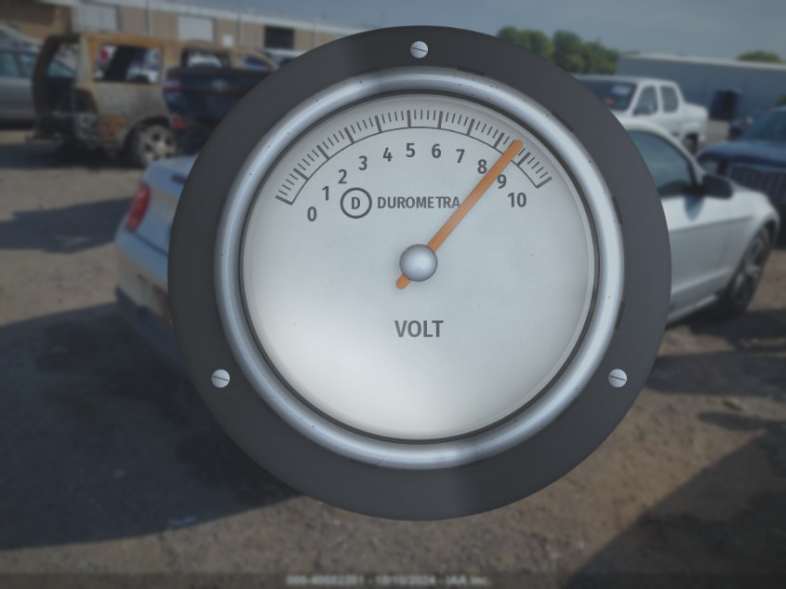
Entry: 8.6 V
